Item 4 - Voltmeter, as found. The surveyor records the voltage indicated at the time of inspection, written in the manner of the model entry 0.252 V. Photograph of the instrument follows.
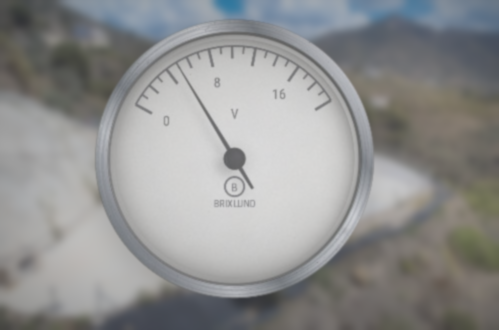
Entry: 5 V
